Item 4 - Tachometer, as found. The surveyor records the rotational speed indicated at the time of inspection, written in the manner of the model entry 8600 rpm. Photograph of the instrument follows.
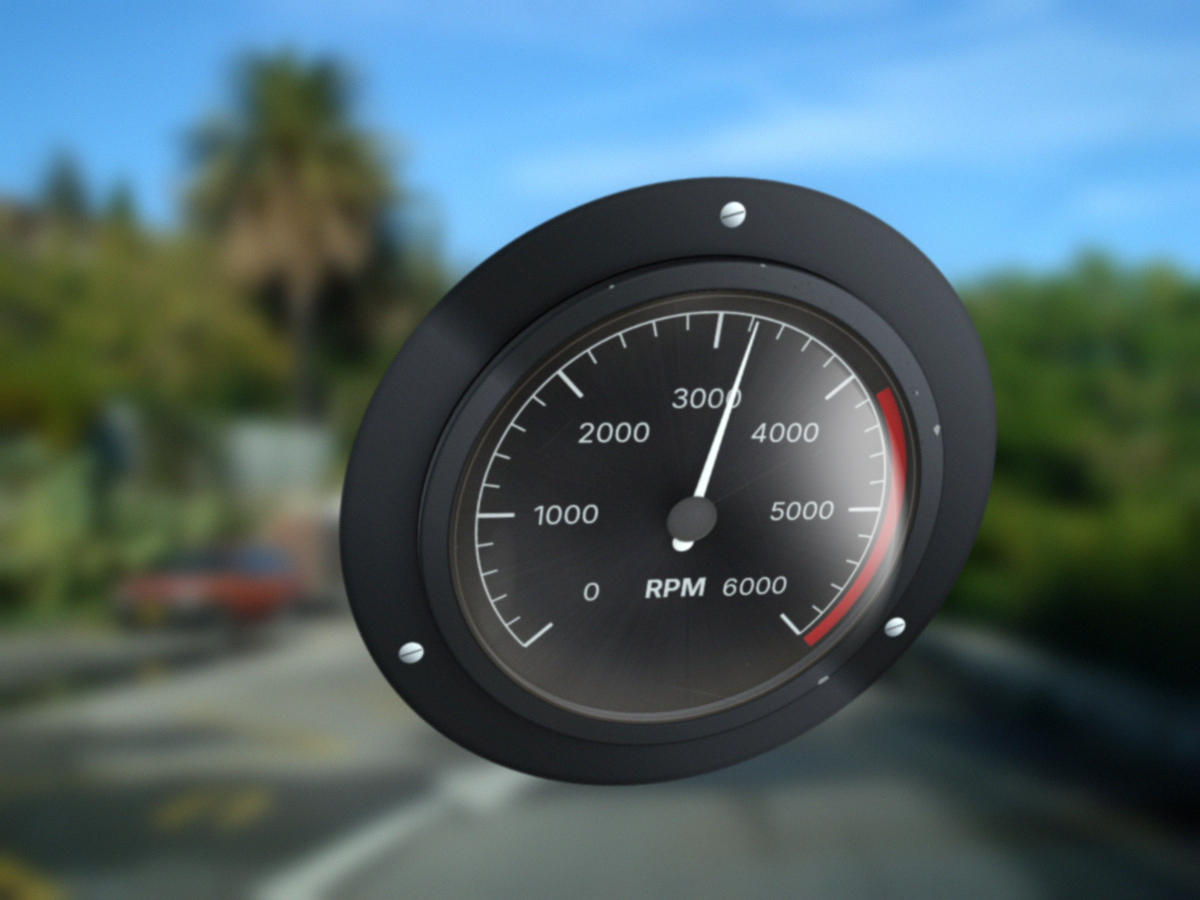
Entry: 3200 rpm
